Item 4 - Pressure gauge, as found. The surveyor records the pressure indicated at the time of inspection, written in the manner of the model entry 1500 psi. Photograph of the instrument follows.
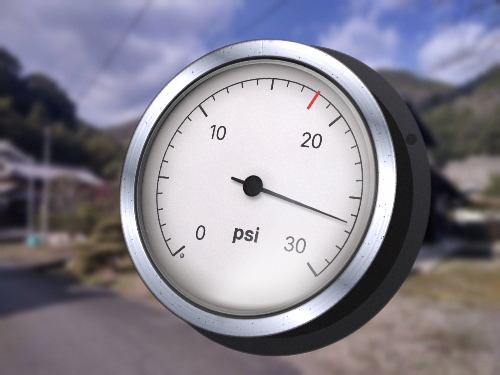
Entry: 26.5 psi
